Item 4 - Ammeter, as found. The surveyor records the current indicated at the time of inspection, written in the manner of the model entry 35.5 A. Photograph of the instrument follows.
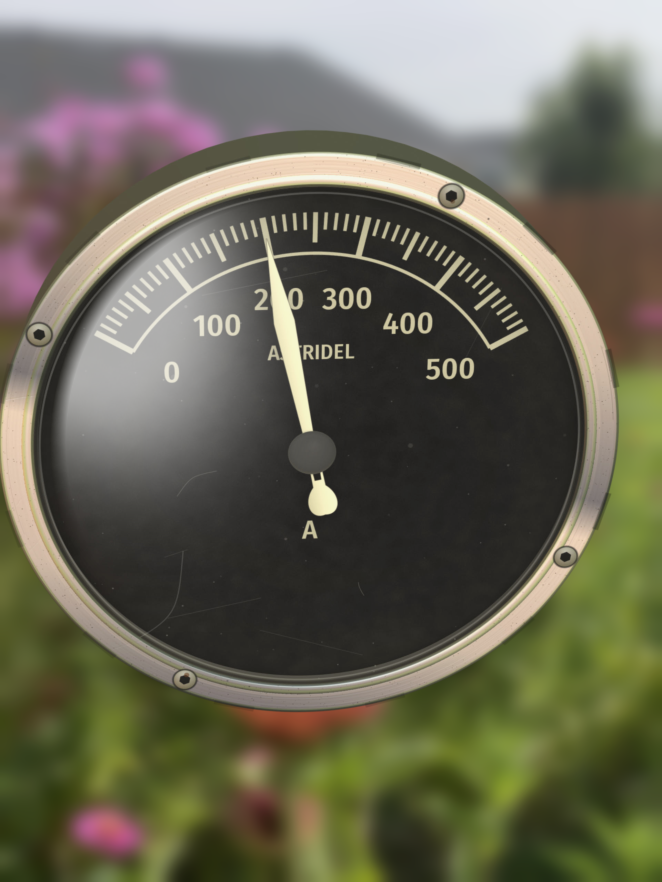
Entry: 200 A
